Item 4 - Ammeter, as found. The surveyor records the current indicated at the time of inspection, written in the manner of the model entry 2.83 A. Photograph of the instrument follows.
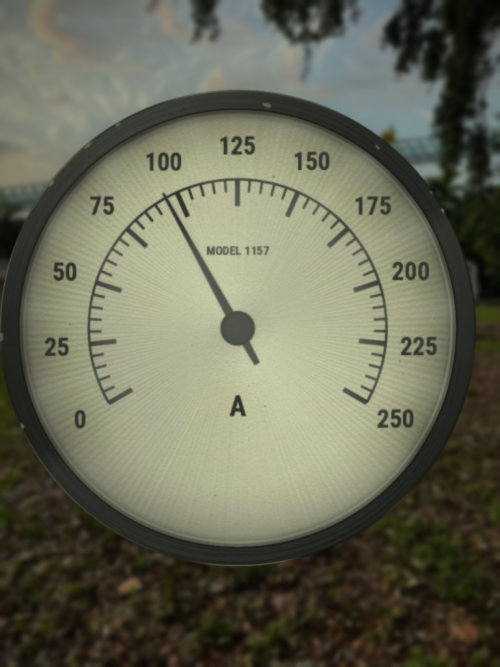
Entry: 95 A
